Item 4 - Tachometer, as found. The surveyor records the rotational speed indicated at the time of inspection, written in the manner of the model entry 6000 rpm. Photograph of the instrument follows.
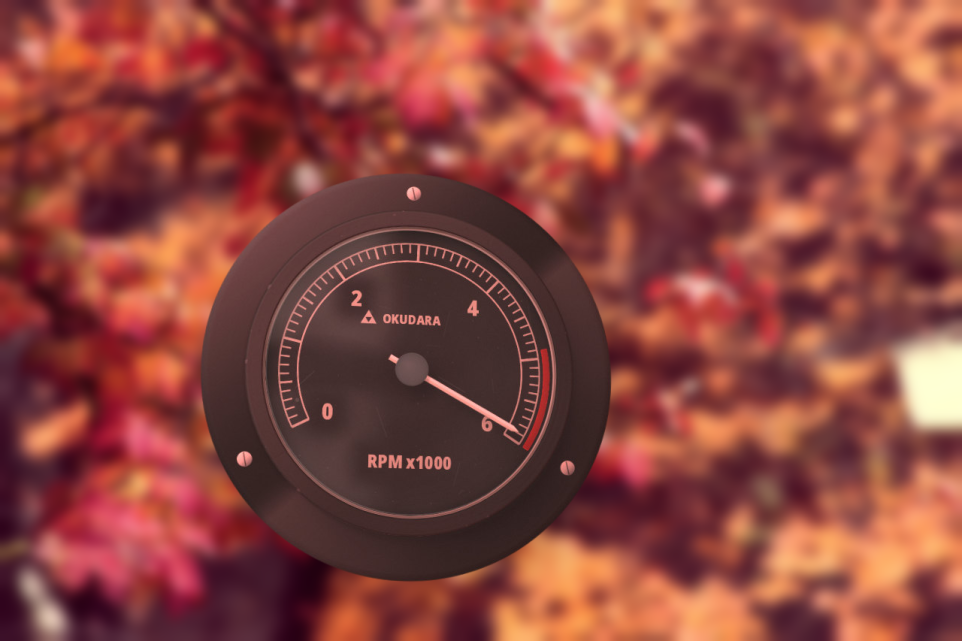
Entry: 5900 rpm
